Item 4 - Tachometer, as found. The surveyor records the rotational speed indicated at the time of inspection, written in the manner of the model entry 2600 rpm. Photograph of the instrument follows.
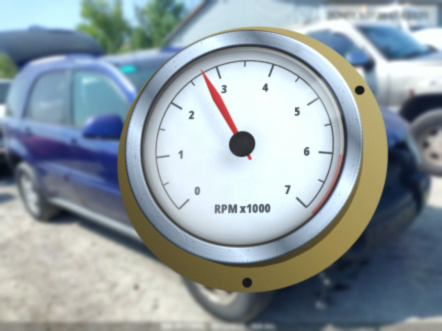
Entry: 2750 rpm
